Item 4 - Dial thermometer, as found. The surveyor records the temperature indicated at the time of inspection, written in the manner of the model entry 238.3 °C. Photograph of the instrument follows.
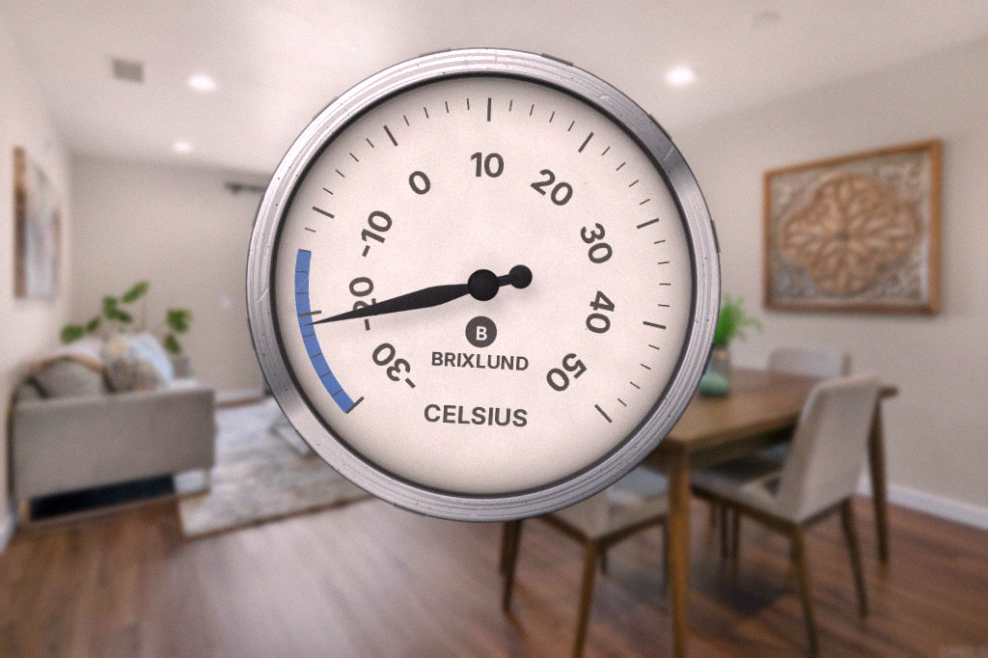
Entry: -21 °C
